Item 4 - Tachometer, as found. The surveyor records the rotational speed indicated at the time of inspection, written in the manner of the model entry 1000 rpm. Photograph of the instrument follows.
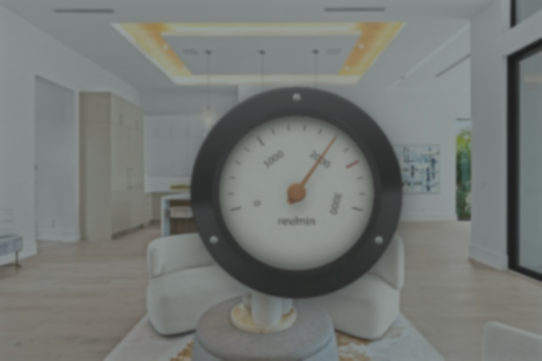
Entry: 2000 rpm
